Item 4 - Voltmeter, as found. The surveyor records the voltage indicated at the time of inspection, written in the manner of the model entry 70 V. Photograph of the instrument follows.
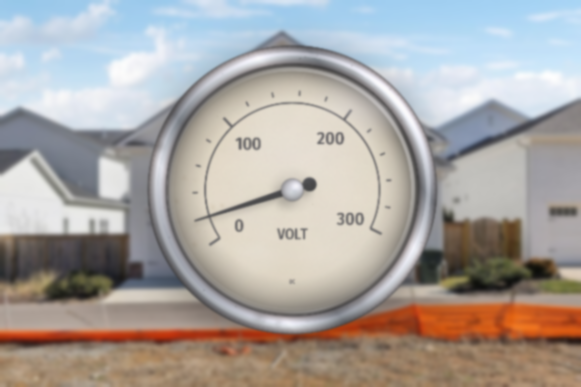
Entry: 20 V
